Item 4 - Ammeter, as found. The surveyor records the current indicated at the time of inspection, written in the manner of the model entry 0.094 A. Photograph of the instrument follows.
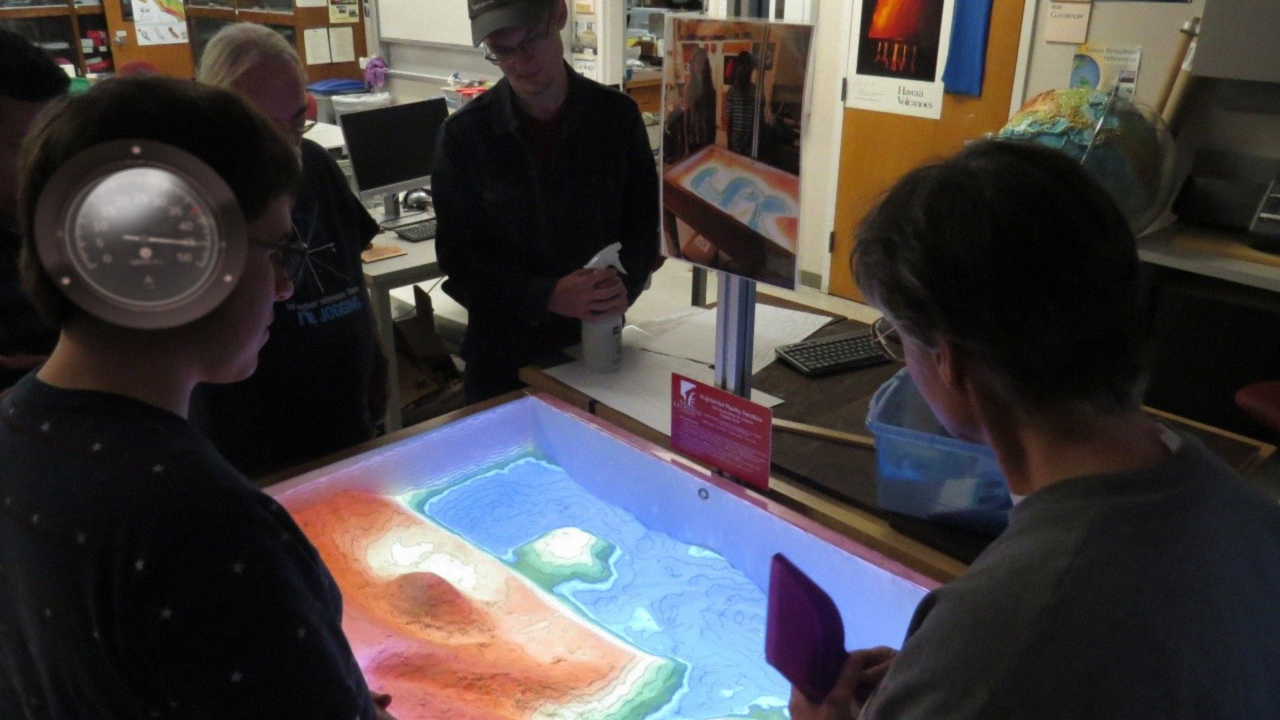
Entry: 45 A
